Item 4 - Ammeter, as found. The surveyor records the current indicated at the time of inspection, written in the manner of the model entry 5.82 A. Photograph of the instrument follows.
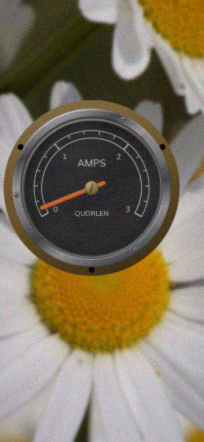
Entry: 0.1 A
